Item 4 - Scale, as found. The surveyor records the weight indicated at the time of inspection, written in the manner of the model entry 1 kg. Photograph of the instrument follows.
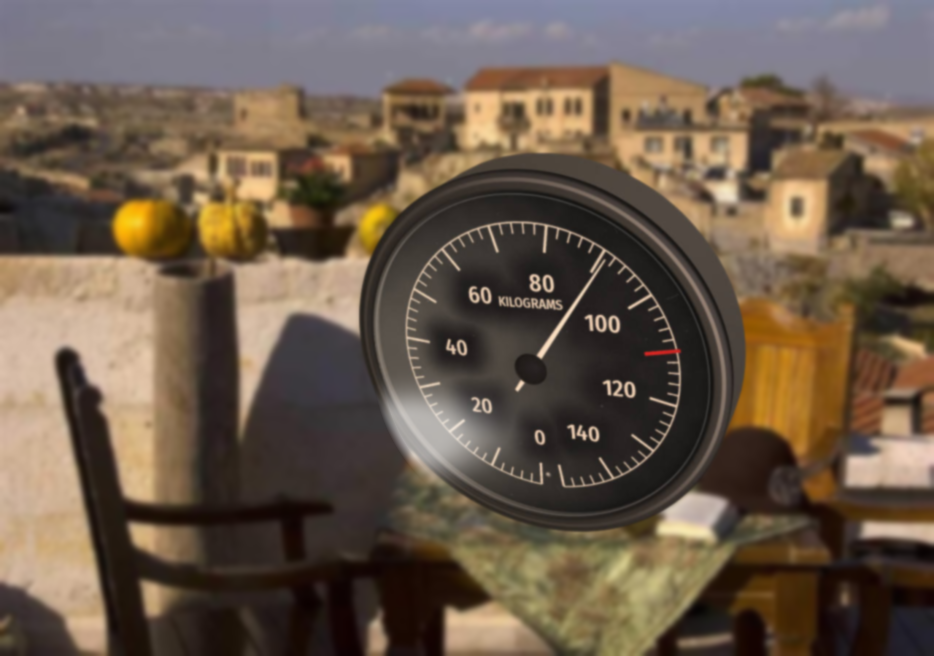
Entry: 91 kg
